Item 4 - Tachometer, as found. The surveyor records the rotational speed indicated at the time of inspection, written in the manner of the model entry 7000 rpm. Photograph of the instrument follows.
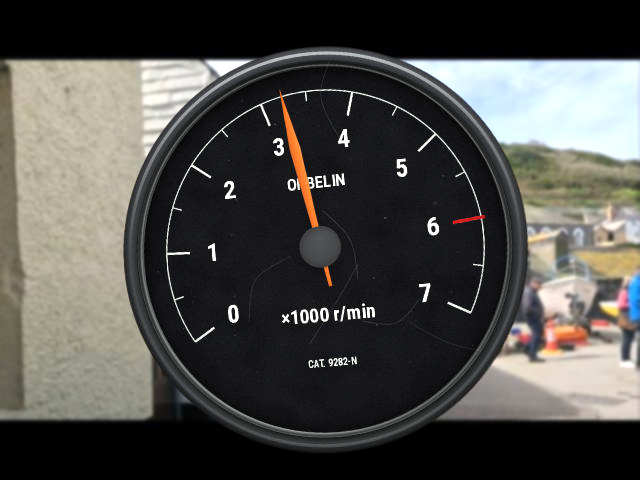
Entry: 3250 rpm
